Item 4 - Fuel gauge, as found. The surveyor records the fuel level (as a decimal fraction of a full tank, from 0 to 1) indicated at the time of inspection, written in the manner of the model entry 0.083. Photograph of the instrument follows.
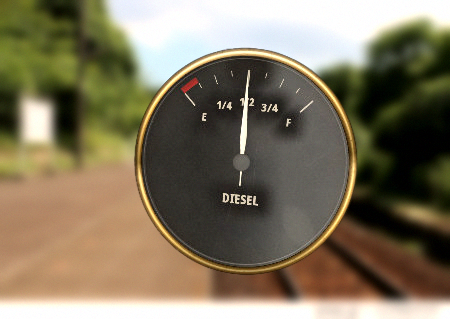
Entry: 0.5
